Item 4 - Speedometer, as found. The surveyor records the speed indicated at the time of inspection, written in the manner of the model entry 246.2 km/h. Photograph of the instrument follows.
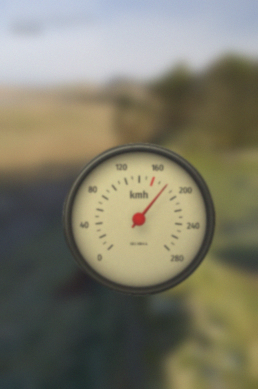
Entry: 180 km/h
